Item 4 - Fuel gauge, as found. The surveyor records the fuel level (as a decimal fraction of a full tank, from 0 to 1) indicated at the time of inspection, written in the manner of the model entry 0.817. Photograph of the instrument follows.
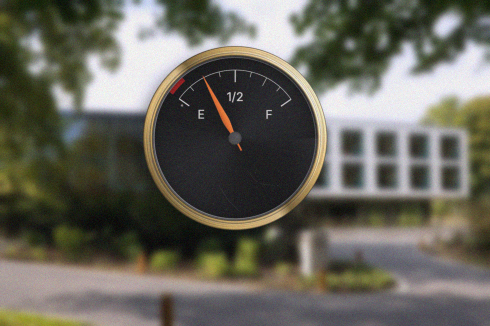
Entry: 0.25
